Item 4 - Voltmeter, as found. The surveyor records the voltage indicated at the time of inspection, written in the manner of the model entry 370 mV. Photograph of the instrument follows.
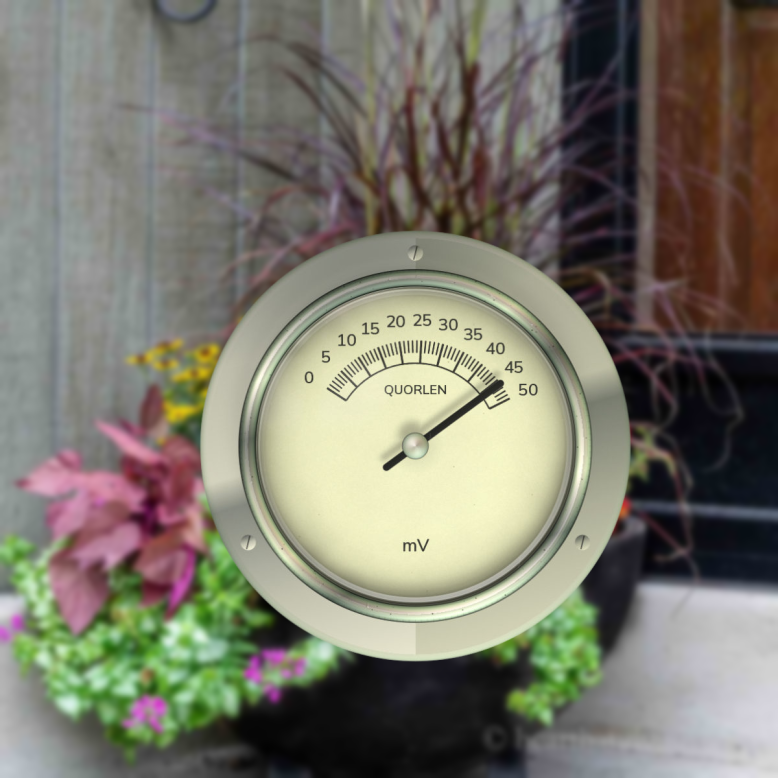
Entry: 46 mV
